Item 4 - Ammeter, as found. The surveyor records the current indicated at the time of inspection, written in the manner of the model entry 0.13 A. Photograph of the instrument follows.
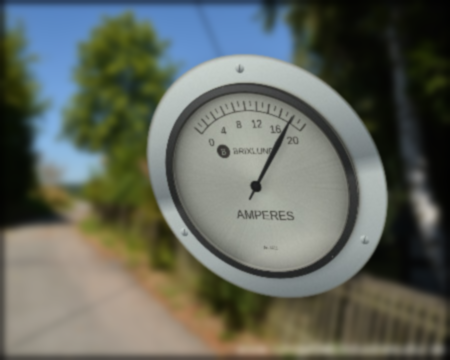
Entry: 18 A
